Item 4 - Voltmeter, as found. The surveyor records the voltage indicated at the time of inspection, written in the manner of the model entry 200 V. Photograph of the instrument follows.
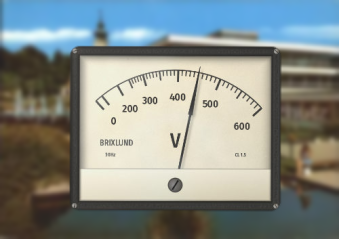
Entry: 450 V
